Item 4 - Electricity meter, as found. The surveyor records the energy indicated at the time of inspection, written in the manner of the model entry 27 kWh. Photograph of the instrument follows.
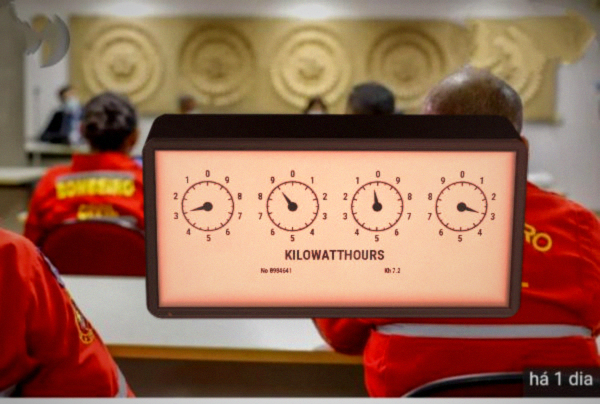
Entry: 2903 kWh
